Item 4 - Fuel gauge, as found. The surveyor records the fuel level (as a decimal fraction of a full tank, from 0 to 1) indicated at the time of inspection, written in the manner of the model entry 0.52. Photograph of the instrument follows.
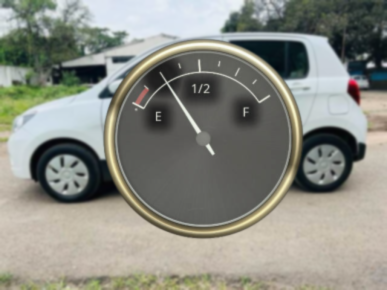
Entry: 0.25
